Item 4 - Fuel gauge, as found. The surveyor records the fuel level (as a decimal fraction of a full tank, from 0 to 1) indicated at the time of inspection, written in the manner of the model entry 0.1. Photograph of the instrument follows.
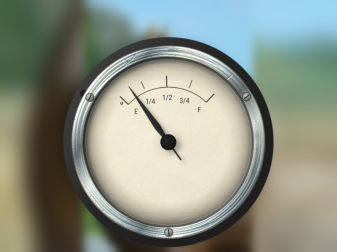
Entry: 0.125
